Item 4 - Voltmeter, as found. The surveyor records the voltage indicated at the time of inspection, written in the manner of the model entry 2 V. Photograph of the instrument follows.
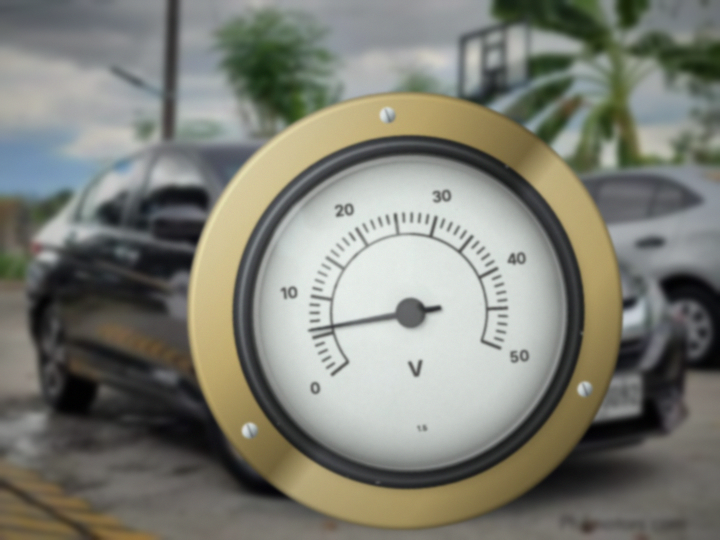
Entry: 6 V
